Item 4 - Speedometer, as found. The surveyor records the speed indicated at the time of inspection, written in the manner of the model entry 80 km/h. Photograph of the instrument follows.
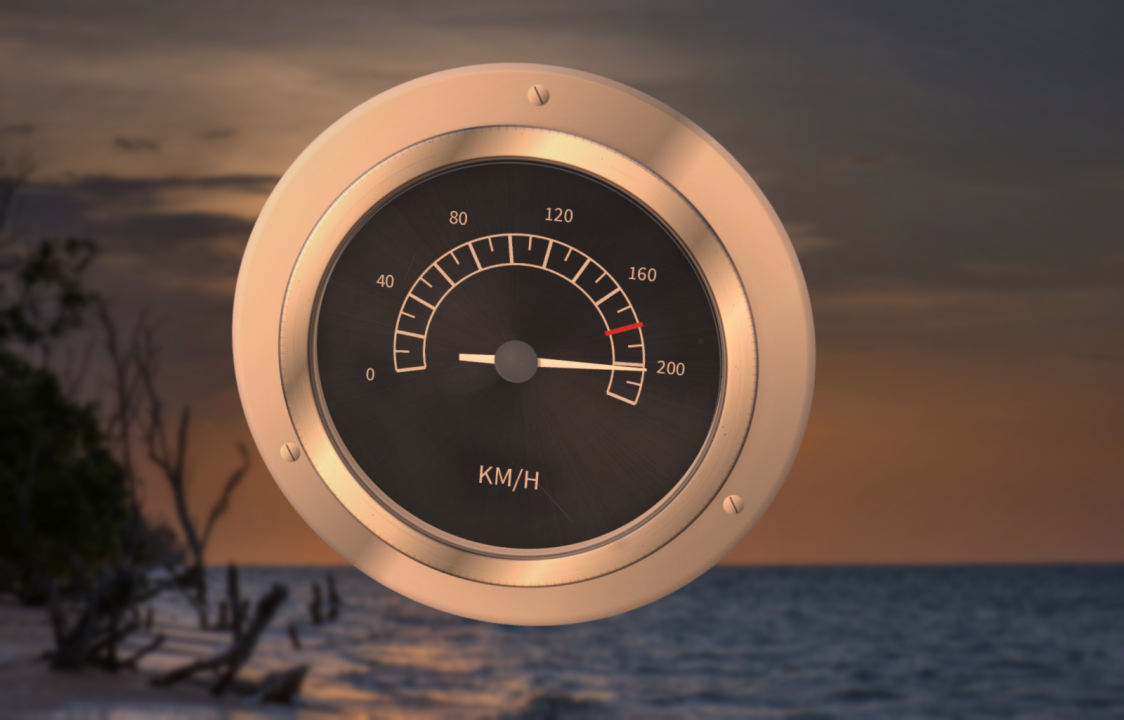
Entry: 200 km/h
